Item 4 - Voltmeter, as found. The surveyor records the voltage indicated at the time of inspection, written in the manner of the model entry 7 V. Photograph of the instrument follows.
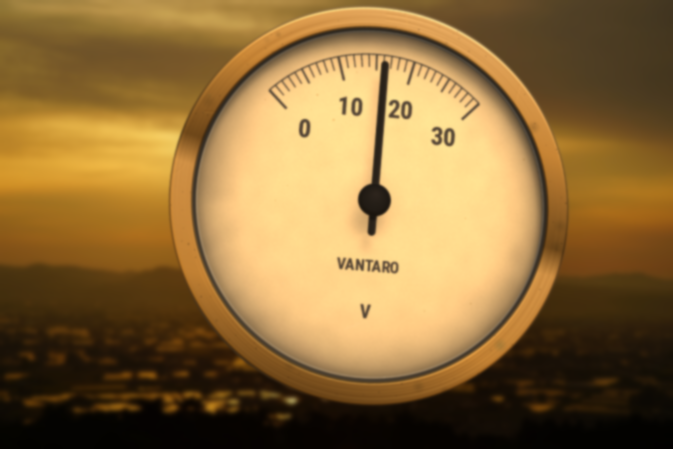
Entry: 16 V
